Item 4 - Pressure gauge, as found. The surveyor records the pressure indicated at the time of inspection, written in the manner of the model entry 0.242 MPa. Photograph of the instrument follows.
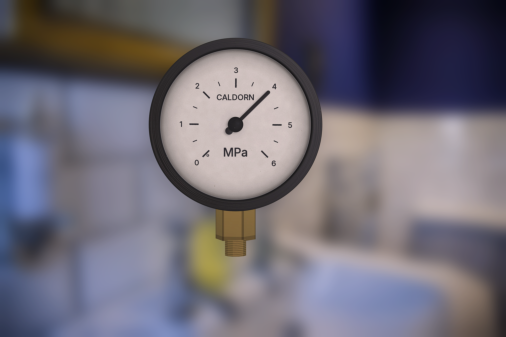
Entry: 4 MPa
